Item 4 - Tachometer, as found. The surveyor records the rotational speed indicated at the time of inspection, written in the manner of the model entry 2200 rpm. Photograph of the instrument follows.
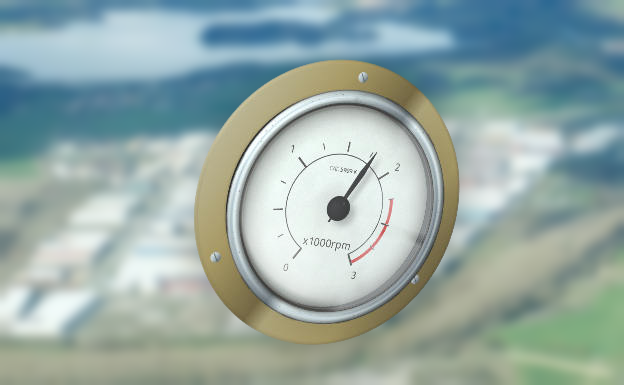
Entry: 1750 rpm
